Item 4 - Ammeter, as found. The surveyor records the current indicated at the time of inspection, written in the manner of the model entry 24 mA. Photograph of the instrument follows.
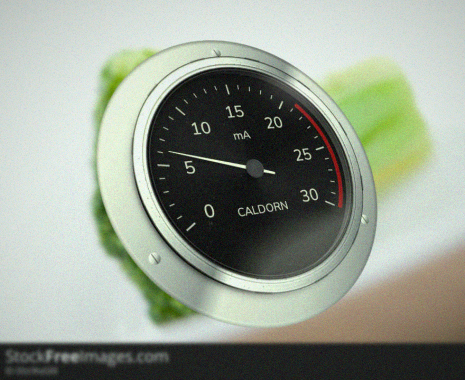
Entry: 6 mA
